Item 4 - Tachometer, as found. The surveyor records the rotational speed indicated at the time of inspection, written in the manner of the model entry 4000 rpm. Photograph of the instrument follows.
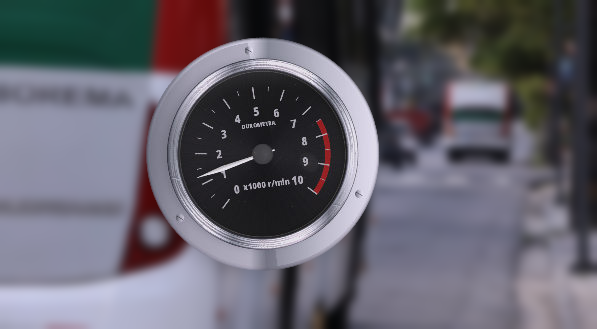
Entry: 1250 rpm
